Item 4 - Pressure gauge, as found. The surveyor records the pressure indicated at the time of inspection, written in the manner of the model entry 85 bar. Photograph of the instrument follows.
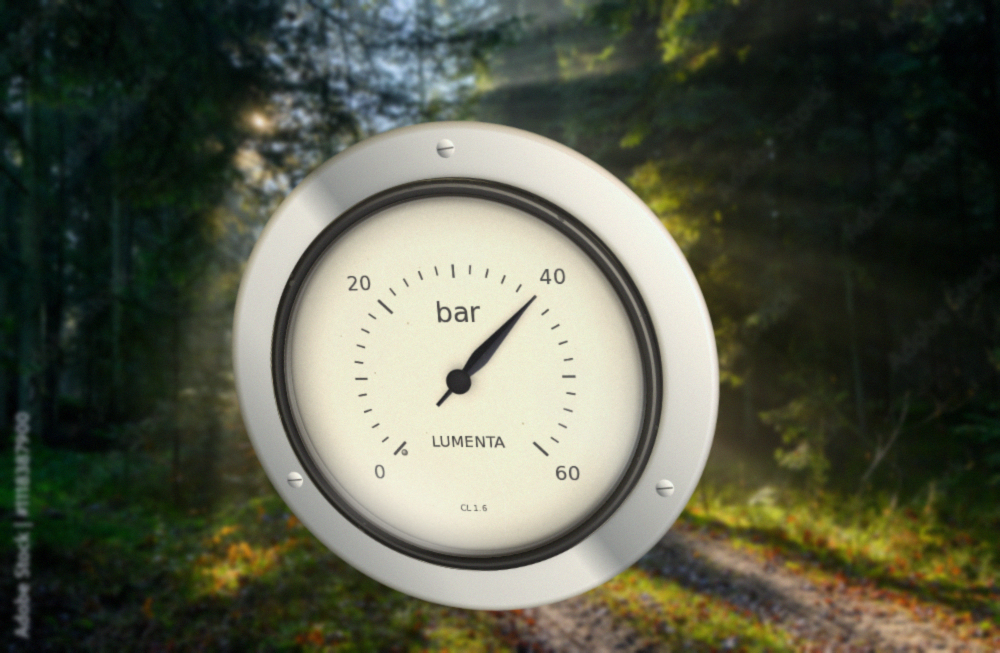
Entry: 40 bar
